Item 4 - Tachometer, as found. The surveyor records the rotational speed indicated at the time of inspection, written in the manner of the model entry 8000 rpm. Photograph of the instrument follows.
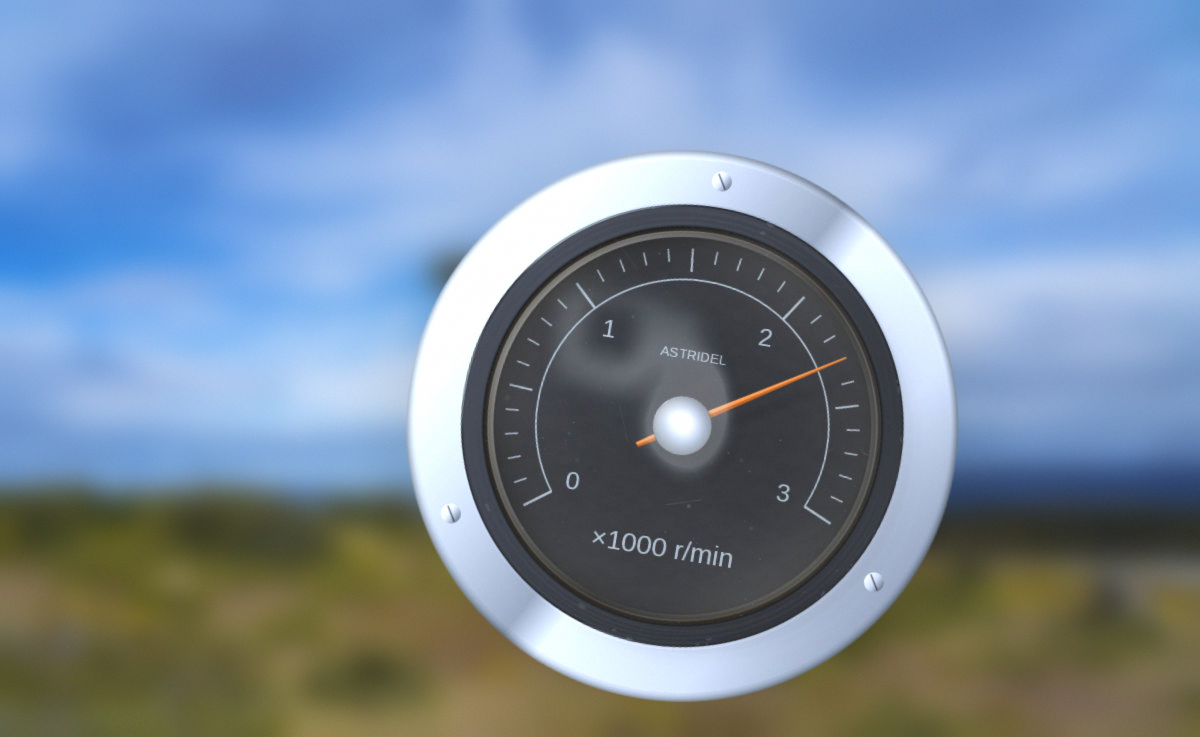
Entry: 2300 rpm
